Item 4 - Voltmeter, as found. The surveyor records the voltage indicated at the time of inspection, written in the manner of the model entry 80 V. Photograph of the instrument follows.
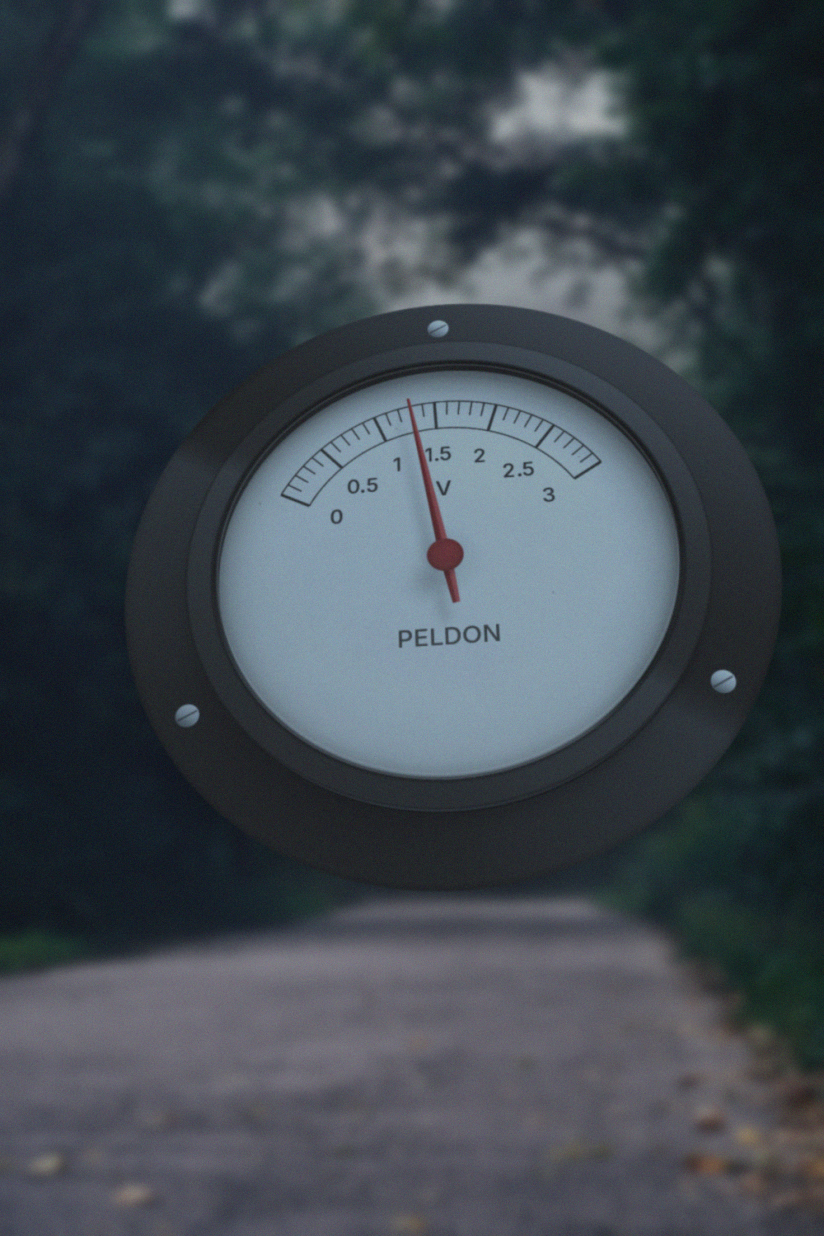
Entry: 1.3 V
